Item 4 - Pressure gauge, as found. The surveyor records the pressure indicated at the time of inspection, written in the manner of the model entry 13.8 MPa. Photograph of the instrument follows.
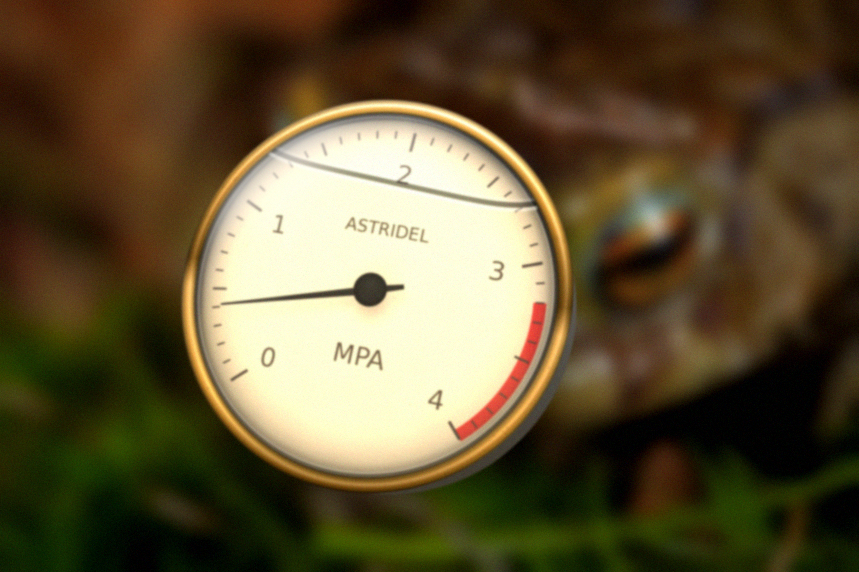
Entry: 0.4 MPa
